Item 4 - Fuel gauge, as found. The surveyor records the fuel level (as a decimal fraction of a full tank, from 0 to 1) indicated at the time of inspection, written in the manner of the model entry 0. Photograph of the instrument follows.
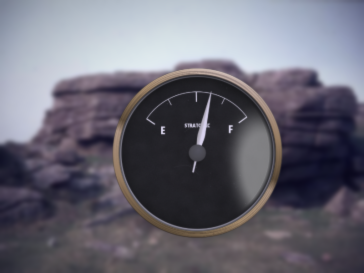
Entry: 0.625
